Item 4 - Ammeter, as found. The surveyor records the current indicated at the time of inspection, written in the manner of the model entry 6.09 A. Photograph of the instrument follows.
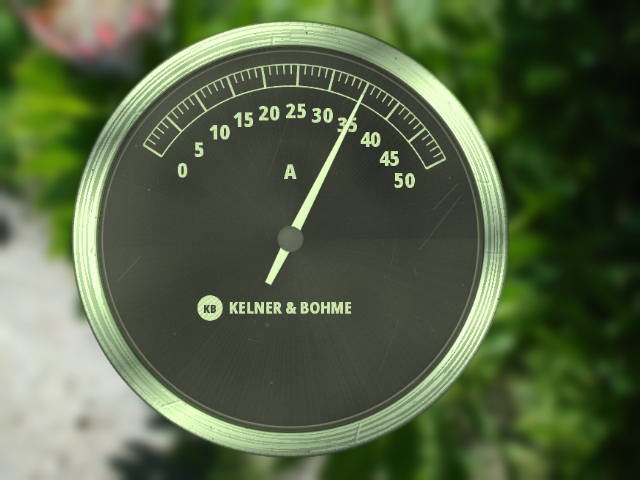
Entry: 35 A
